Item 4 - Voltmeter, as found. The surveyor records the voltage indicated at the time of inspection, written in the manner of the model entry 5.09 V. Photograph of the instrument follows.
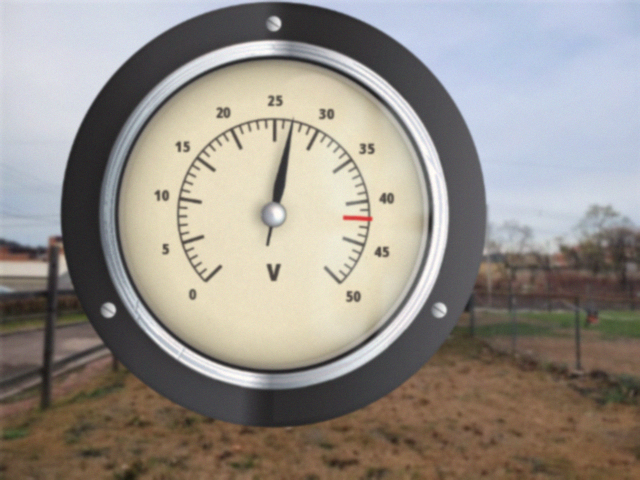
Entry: 27 V
